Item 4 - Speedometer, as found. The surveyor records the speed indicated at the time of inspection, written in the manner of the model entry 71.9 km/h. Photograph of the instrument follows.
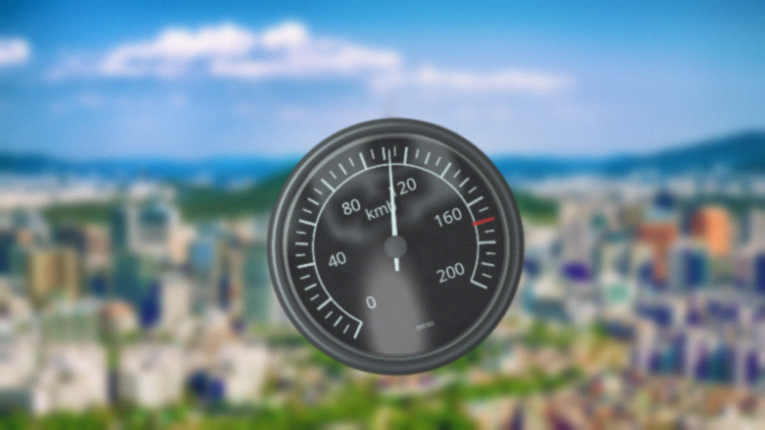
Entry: 112.5 km/h
